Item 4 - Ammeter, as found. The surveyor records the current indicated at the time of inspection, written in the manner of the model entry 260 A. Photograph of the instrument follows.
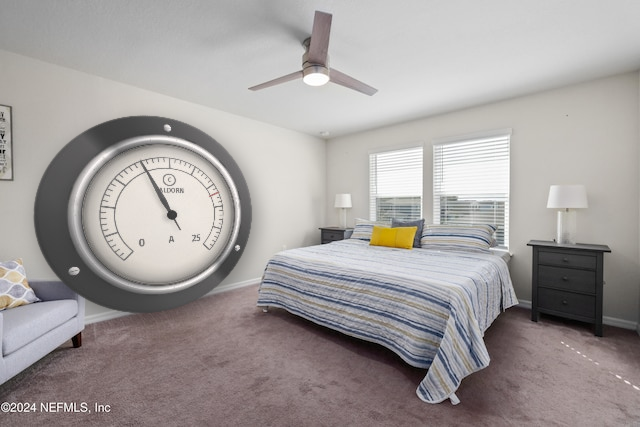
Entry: 10 A
